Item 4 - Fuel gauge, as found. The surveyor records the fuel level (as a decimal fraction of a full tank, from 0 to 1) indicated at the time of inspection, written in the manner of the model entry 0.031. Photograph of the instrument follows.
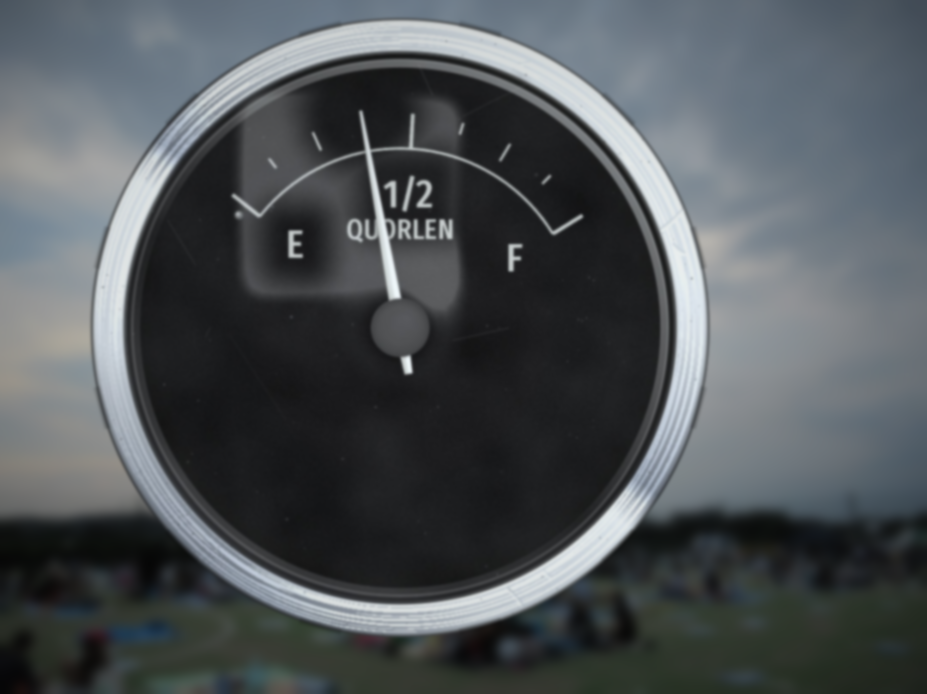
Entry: 0.375
